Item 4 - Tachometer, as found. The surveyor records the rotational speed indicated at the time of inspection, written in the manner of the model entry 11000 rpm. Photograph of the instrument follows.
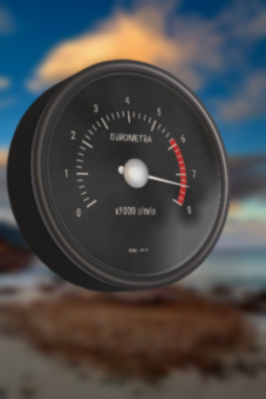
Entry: 7400 rpm
